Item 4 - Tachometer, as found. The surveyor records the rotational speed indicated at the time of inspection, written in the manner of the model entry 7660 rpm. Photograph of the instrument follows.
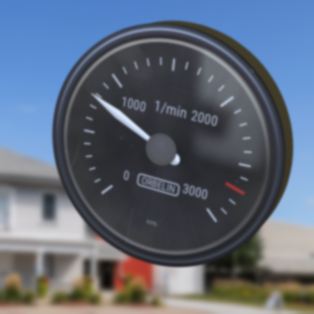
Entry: 800 rpm
